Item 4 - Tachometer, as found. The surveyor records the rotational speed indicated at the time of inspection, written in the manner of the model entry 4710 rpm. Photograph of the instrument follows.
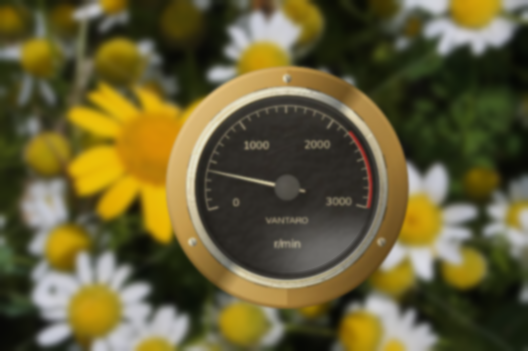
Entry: 400 rpm
